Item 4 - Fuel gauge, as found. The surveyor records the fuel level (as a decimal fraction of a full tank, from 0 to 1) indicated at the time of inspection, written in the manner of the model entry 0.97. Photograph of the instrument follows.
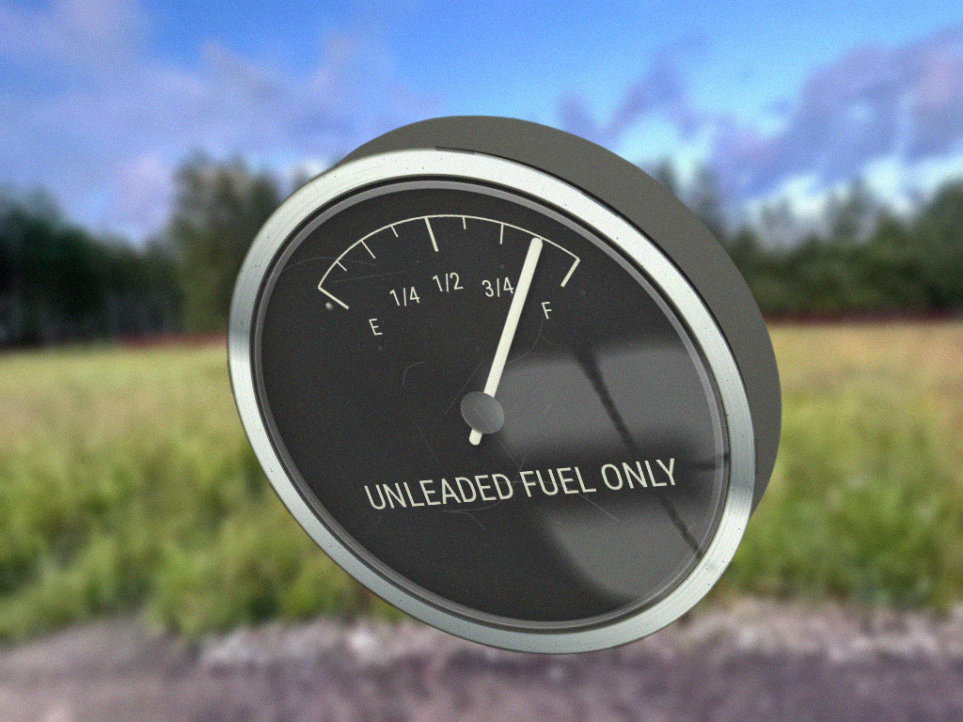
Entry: 0.875
